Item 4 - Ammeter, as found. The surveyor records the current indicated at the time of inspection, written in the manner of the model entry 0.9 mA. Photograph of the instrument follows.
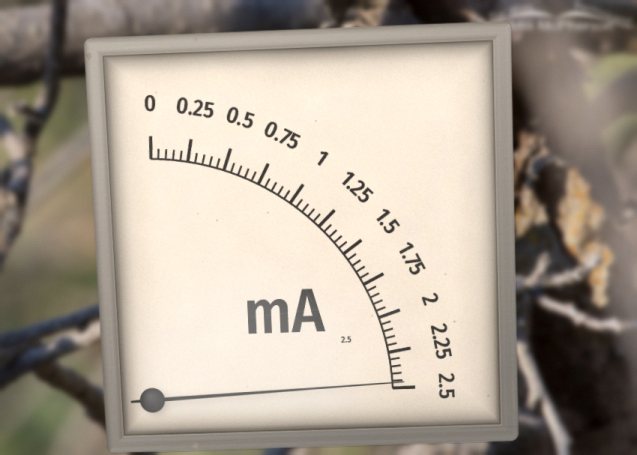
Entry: 2.45 mA
